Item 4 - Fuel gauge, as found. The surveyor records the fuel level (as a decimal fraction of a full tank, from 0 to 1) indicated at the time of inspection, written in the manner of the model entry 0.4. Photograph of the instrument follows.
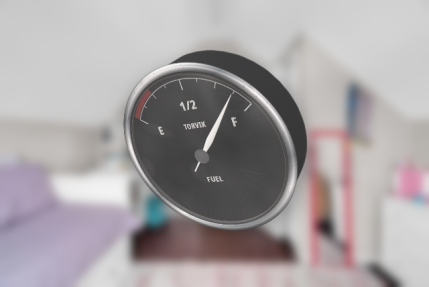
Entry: 0.875
